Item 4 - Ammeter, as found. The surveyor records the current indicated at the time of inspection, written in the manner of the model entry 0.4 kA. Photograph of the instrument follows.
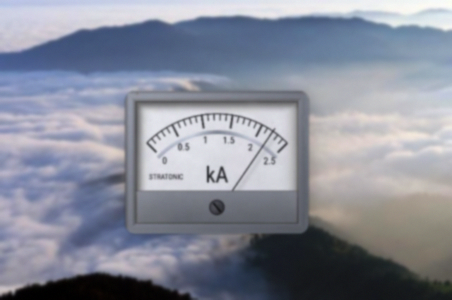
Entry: 2.2 kA
